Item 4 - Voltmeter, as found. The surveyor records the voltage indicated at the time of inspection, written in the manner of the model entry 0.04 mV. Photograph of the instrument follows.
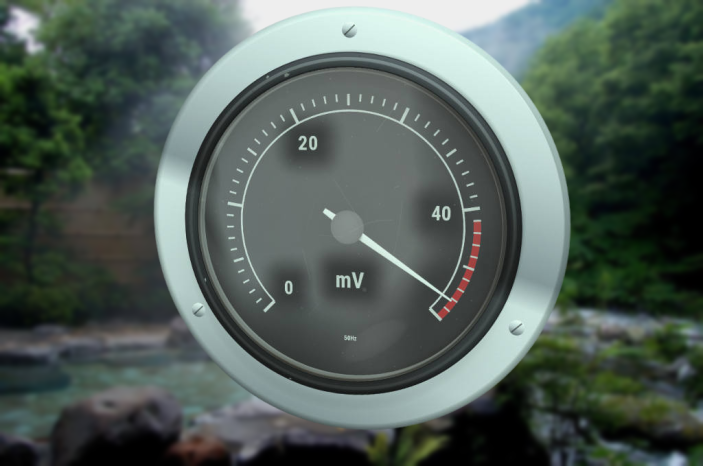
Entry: 48 mV
